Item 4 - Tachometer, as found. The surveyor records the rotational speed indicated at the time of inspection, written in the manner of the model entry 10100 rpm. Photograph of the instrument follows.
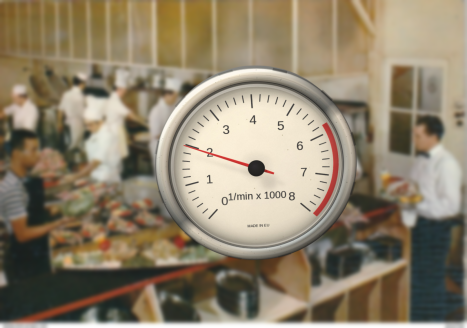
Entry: 2000 rpm
